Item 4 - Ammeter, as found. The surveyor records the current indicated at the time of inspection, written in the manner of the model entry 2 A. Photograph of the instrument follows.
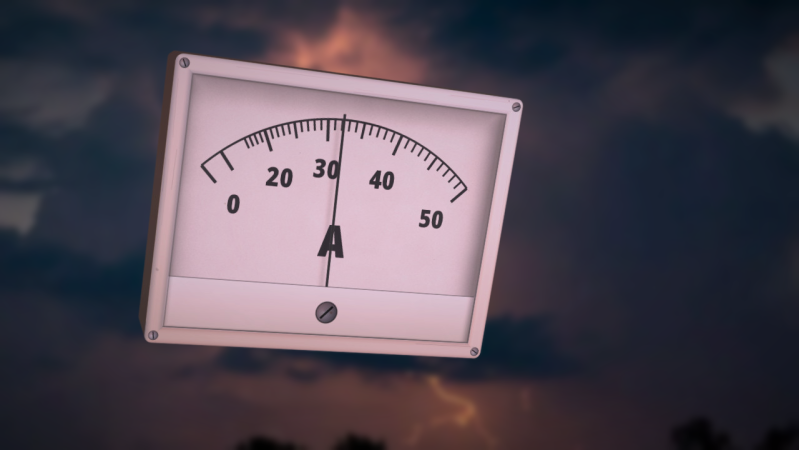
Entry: 32 A
